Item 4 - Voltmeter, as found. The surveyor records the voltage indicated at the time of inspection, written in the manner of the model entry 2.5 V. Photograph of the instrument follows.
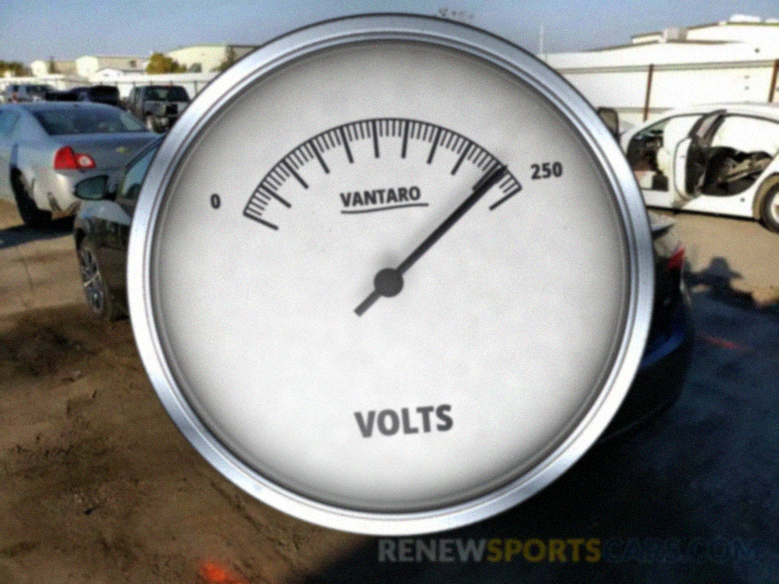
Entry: 230 V
